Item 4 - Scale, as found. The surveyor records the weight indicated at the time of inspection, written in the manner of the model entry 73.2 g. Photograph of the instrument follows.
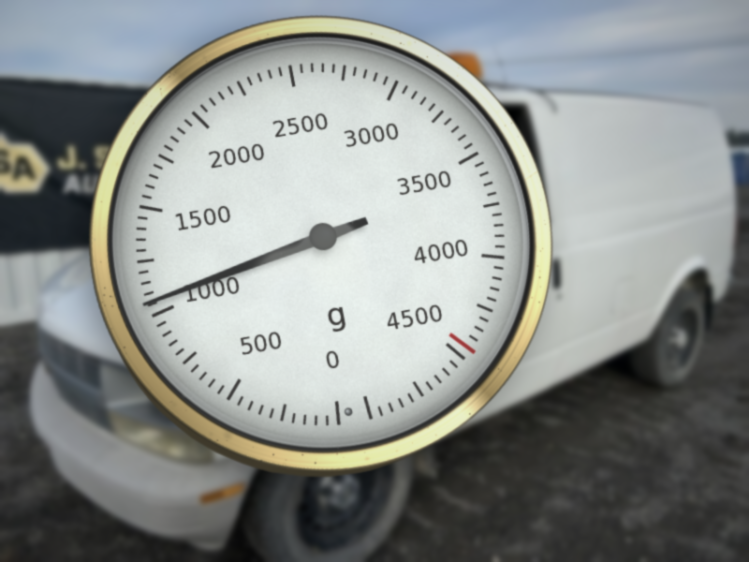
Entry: 1050 g
